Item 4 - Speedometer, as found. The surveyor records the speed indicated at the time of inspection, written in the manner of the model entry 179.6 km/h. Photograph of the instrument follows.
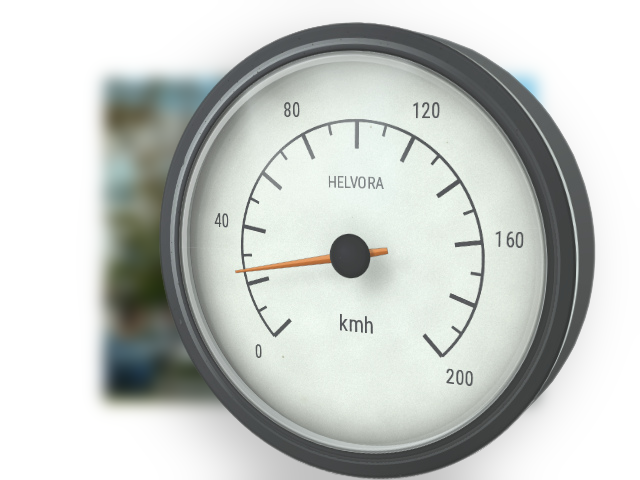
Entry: 25 km/h
